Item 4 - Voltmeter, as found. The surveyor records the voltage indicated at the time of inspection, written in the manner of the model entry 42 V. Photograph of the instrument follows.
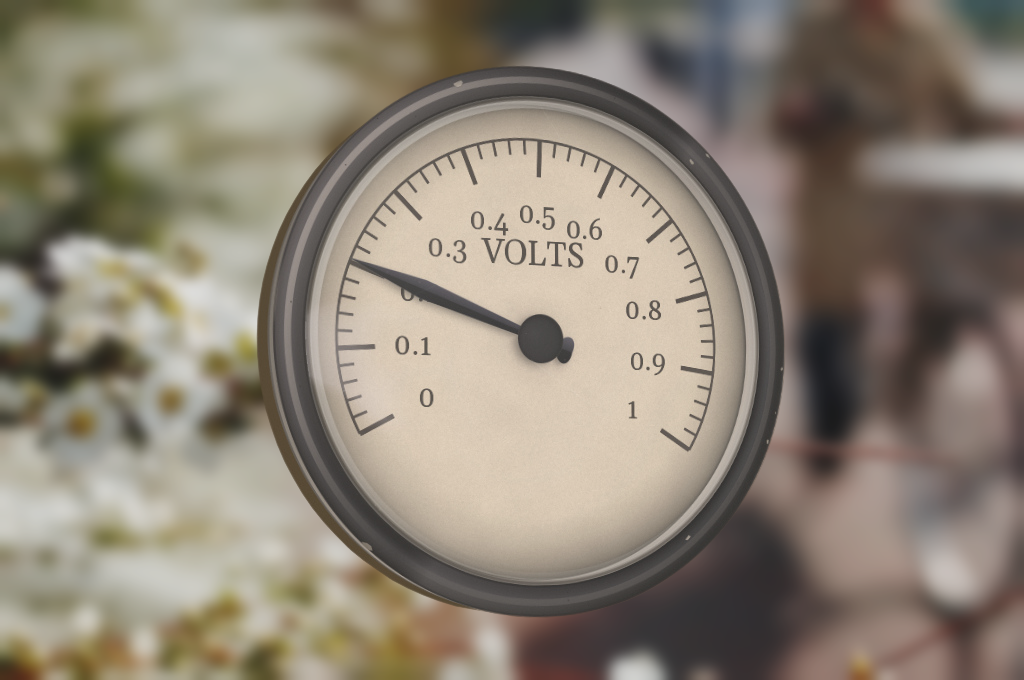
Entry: 0.2 V
